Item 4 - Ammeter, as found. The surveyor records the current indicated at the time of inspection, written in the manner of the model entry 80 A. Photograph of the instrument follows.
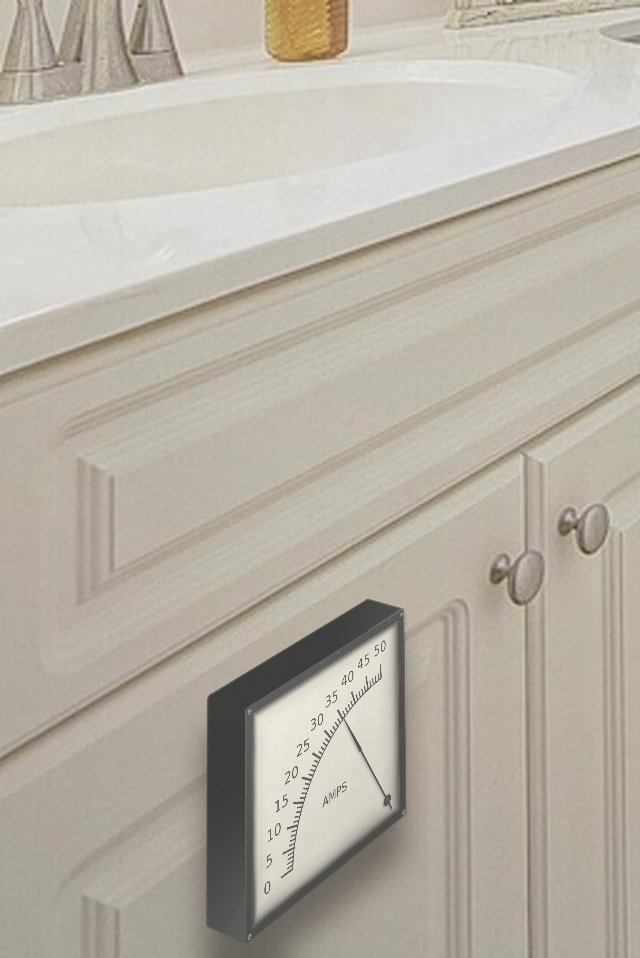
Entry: 35 A
